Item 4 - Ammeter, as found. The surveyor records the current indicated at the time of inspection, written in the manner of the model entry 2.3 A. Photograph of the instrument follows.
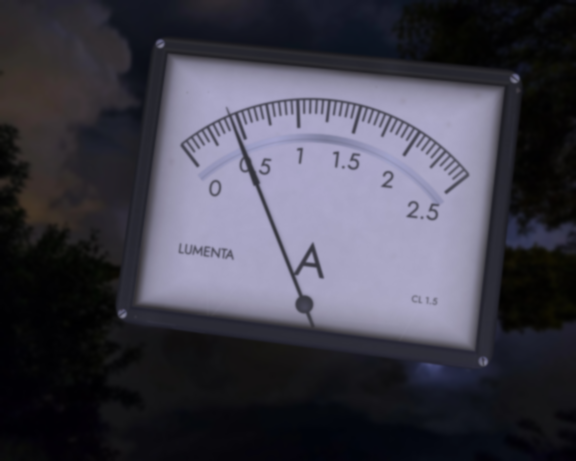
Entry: 0.45 A
